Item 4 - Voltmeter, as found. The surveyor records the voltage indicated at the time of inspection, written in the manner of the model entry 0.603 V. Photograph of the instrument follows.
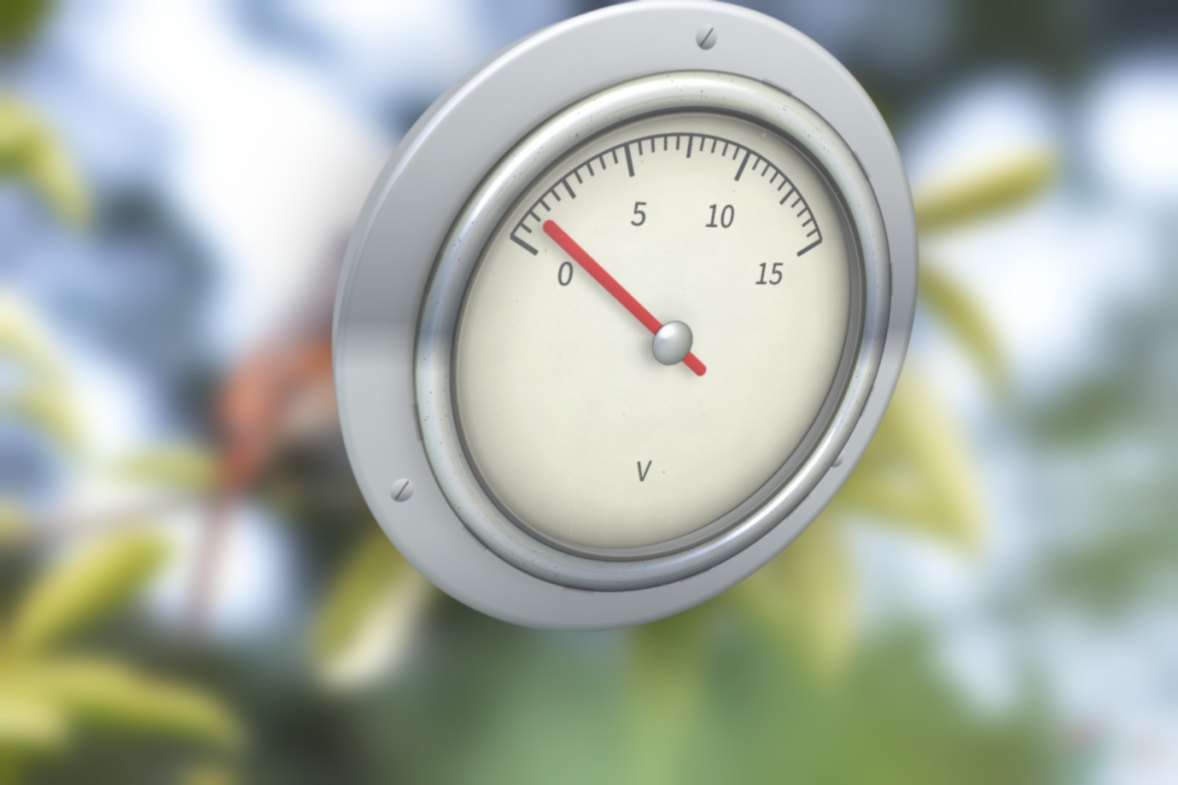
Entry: 1 V
